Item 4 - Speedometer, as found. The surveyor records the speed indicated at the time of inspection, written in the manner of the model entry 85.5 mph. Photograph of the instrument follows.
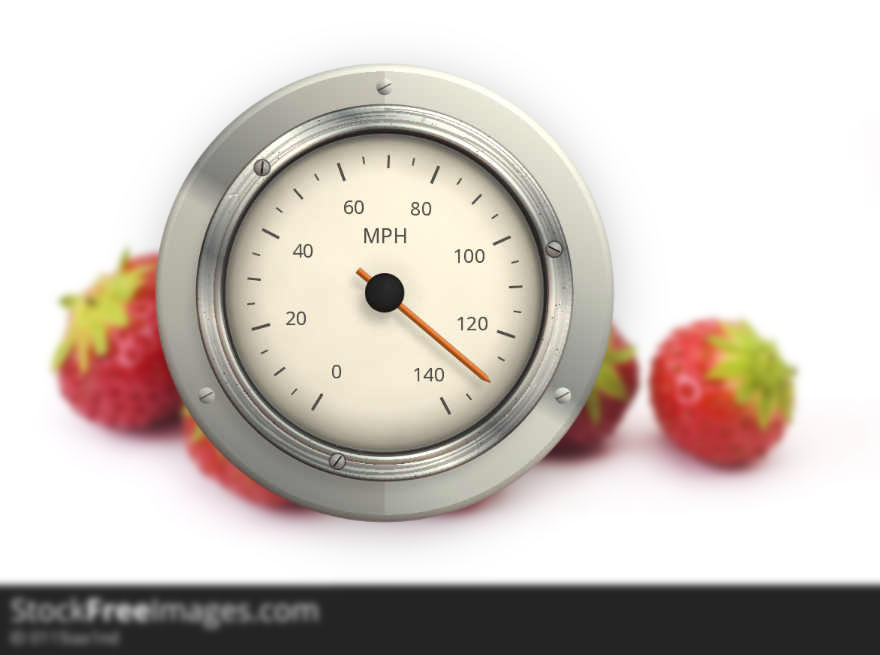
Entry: 130 mph
